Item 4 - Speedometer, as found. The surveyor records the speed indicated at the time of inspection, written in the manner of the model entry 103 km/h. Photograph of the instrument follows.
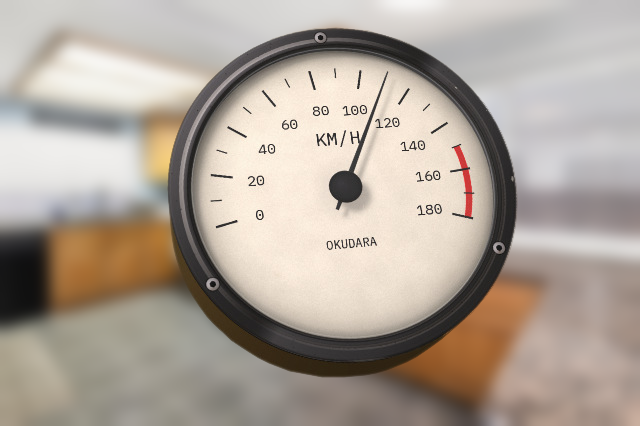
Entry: 110 km/h
